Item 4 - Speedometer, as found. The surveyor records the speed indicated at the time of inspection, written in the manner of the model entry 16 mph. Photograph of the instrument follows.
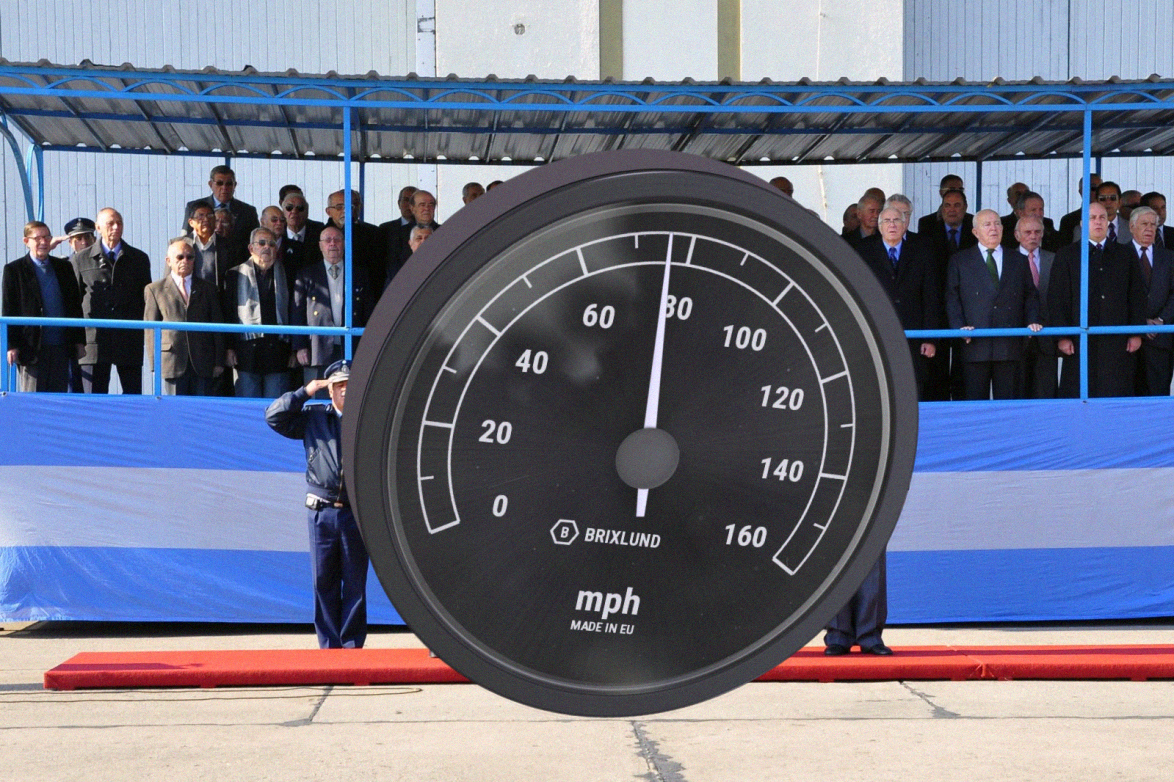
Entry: 75 mph
